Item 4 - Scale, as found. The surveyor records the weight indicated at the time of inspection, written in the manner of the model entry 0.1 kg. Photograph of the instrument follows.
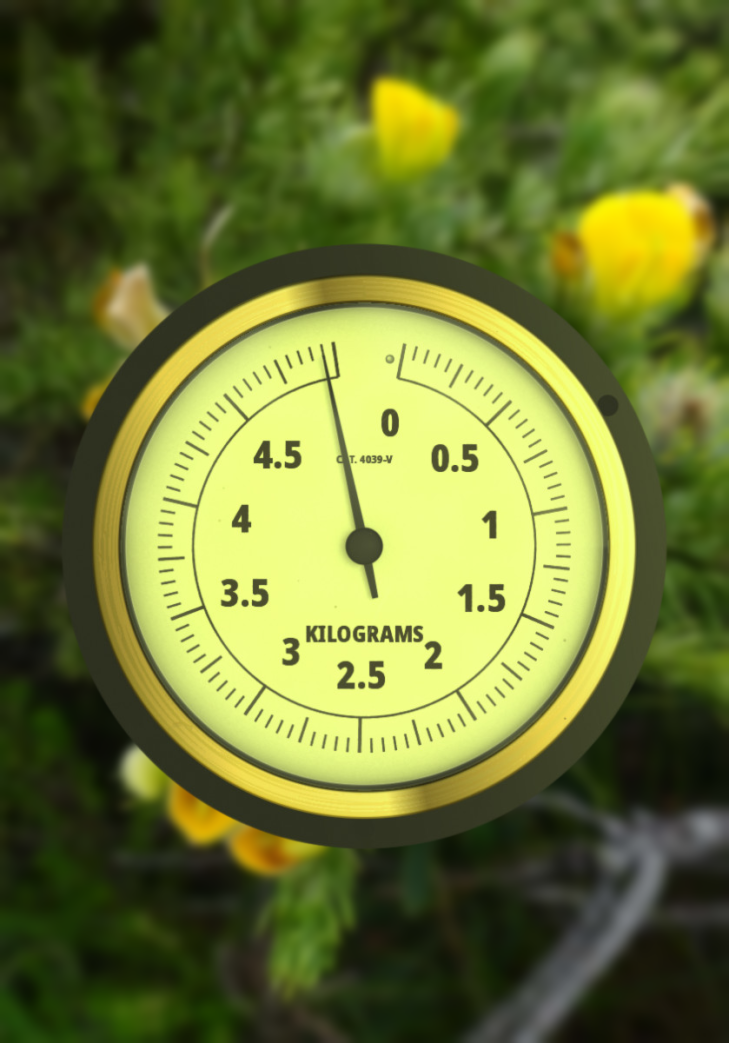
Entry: 4.95 kg
